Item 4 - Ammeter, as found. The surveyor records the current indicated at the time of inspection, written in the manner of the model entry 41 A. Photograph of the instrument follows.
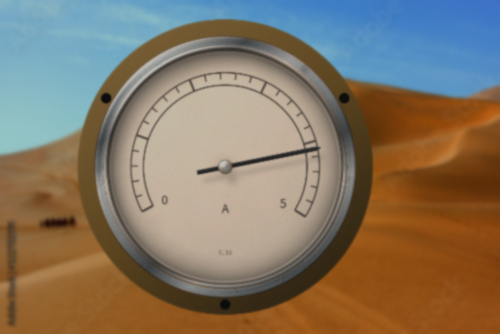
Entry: 4.1 A
